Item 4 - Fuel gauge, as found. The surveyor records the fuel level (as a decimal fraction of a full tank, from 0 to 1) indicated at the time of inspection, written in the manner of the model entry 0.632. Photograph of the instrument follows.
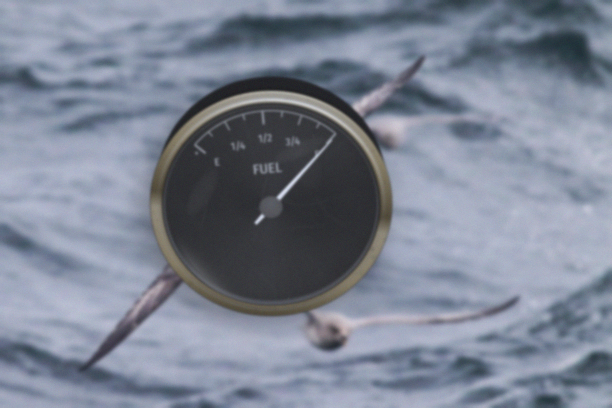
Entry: 1
